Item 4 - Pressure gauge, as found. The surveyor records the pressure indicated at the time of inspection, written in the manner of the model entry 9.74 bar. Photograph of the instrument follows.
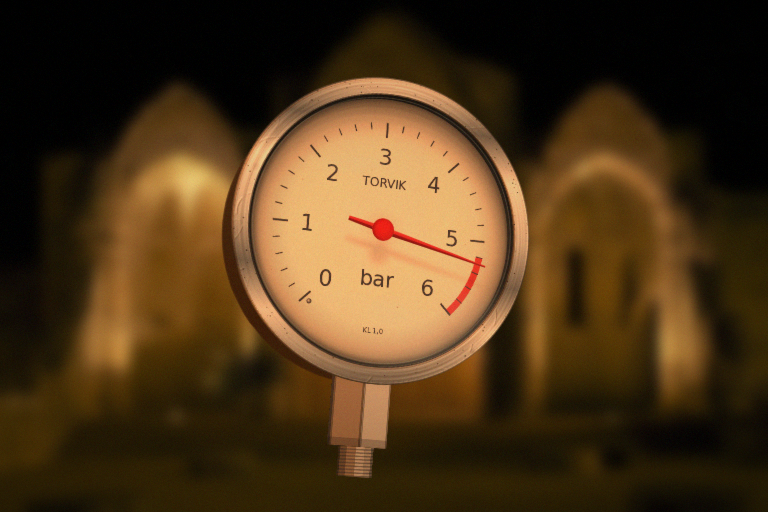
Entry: 5.3 bar
